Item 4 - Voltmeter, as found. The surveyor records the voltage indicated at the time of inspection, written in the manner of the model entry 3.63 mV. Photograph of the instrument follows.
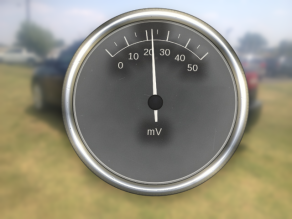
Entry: 22.5 mV
